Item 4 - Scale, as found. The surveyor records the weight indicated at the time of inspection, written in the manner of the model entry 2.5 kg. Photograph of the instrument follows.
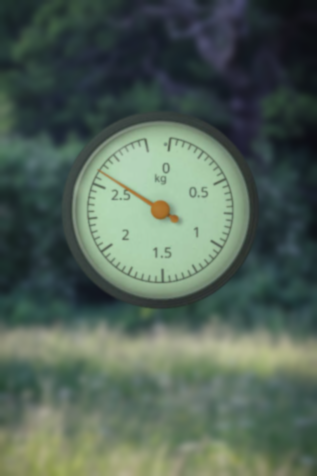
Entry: 2.6 kg
